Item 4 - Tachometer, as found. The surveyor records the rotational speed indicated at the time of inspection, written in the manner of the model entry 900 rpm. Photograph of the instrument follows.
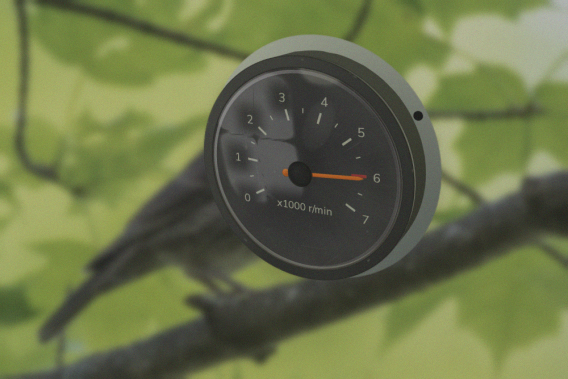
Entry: 6000 rpm
